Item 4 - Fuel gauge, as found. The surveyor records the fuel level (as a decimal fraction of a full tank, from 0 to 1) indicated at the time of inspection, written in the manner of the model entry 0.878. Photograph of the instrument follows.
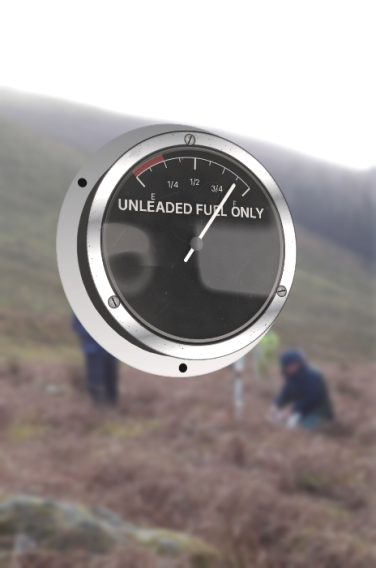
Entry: 0.875
